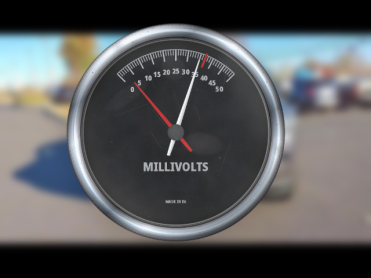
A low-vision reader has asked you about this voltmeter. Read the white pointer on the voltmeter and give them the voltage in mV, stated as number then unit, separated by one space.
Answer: 35 mV
